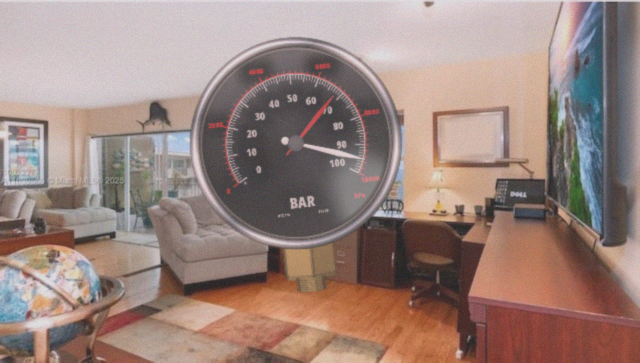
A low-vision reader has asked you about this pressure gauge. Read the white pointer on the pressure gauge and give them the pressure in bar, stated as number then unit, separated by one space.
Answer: 95 bar
